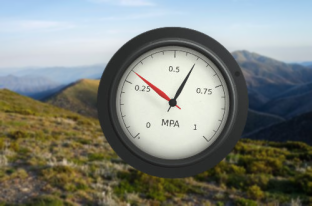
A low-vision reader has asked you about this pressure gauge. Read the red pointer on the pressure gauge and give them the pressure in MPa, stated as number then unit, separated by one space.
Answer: 0.3 MPa
